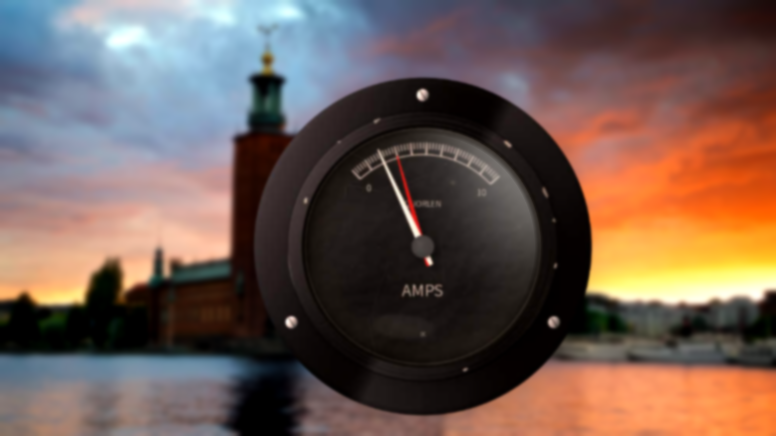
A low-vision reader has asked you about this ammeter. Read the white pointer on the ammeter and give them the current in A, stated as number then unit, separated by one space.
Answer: 2 A
